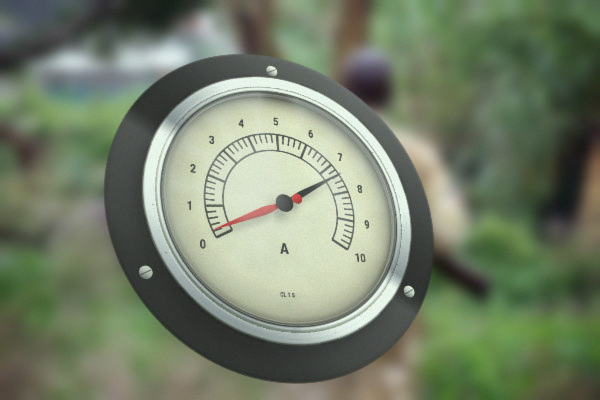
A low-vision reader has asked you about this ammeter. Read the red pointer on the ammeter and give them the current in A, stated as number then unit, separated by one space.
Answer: 0.2 A
